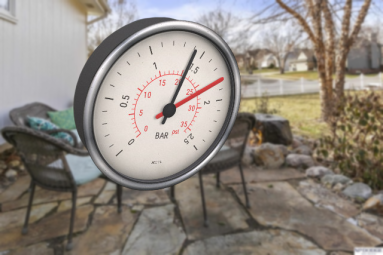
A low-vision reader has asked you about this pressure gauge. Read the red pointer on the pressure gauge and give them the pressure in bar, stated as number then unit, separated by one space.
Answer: 1.8 bar
